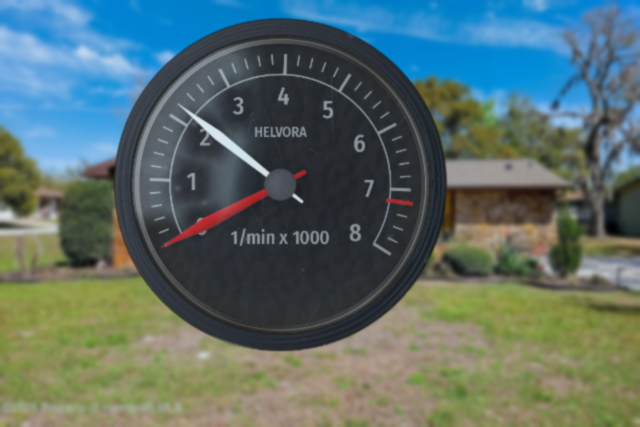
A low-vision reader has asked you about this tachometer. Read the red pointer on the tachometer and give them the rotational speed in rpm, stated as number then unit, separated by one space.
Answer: 0 rpm
